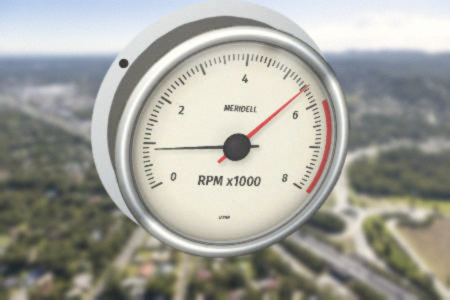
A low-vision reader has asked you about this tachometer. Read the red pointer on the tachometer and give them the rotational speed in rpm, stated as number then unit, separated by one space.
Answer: 5500 rpm
